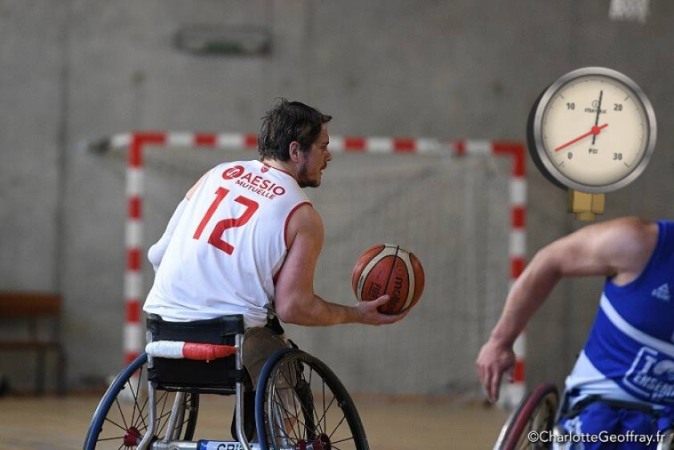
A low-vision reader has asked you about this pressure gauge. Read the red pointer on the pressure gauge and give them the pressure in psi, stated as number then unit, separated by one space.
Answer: 2 psi
